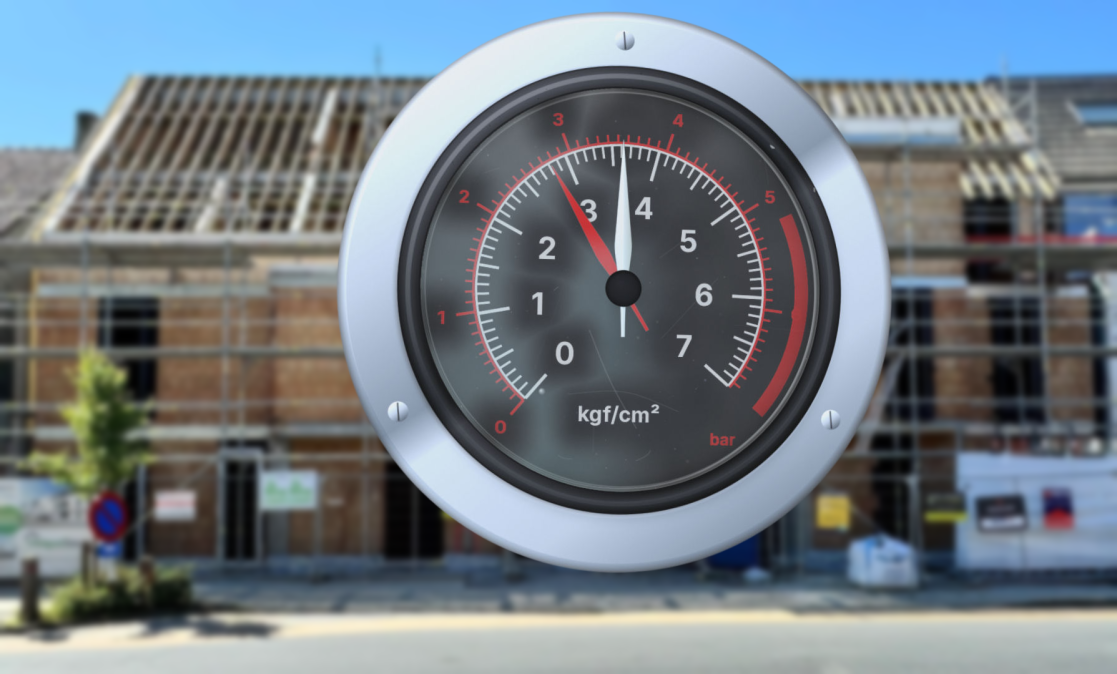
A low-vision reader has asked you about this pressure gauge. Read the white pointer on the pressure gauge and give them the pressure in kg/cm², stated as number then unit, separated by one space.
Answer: 3.6 kg/cm²
